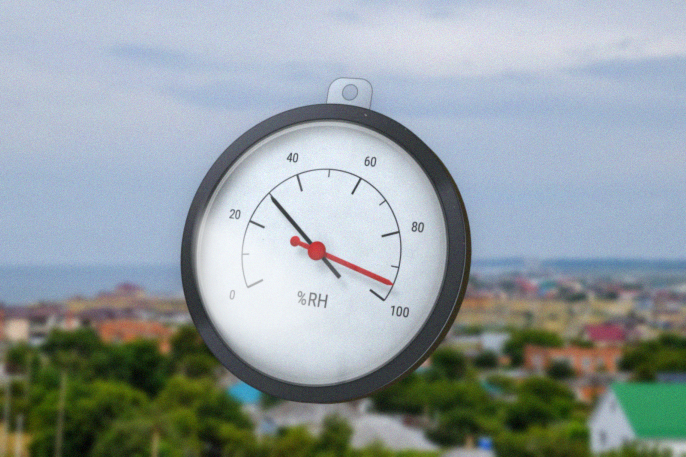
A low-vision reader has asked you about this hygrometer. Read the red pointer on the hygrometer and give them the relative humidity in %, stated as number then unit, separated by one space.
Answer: 95 %
